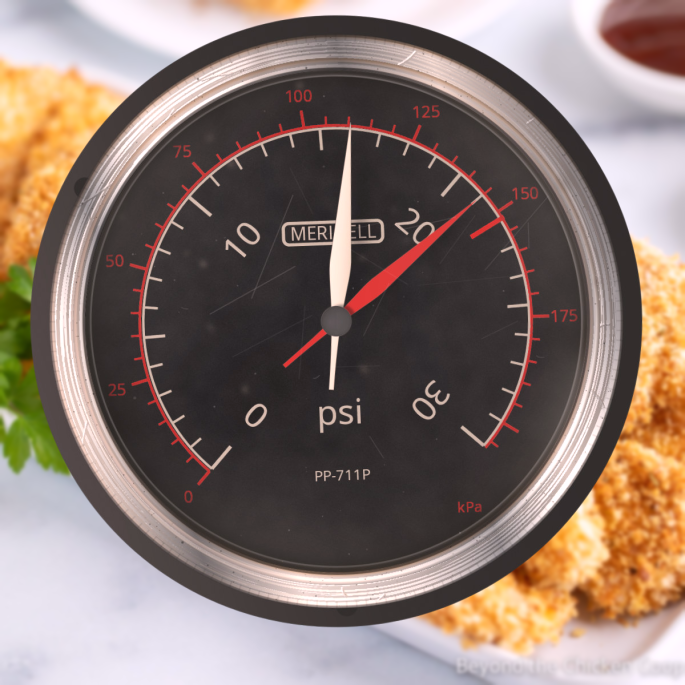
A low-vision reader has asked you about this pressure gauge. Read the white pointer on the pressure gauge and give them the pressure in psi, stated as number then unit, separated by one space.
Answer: 16 psi
